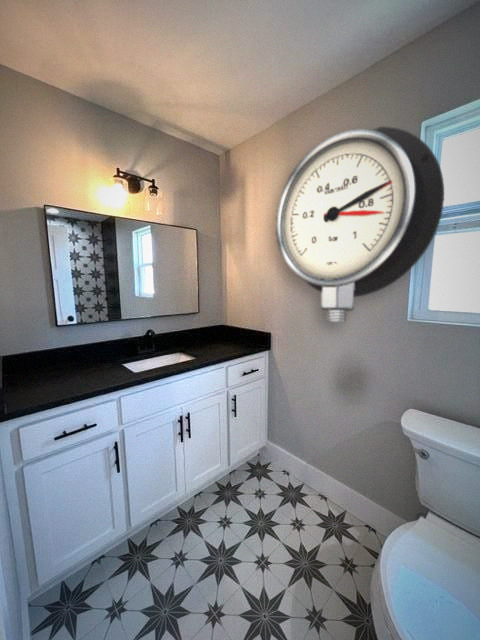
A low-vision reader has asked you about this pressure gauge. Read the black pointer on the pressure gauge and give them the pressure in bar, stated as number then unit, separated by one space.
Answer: 0.76 bar
